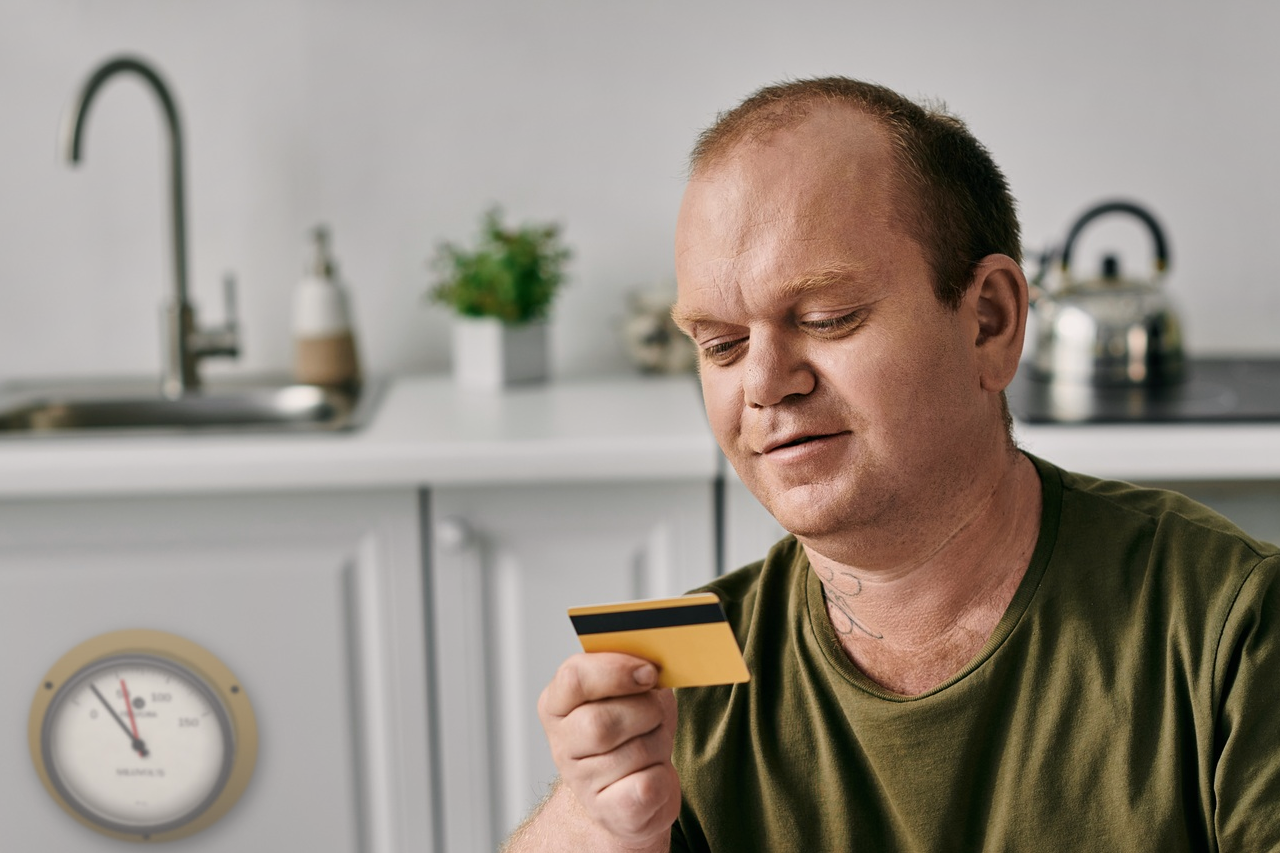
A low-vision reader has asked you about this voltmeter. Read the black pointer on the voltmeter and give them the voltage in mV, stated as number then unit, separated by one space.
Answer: 25 mV
